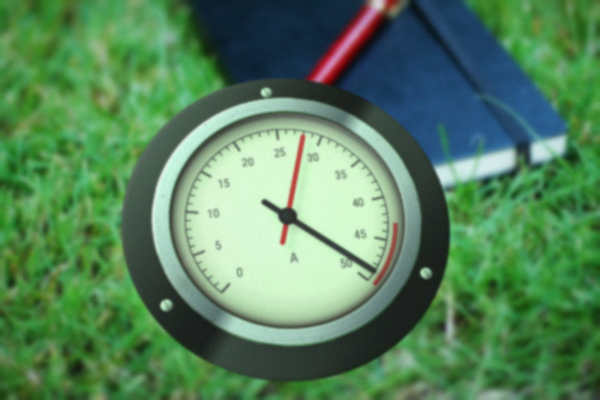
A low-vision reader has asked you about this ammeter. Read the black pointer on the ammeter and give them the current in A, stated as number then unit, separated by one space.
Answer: 49 A
